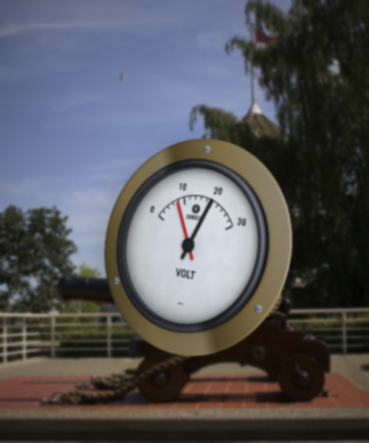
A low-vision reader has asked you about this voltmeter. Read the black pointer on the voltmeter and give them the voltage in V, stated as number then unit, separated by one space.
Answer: 20 V
